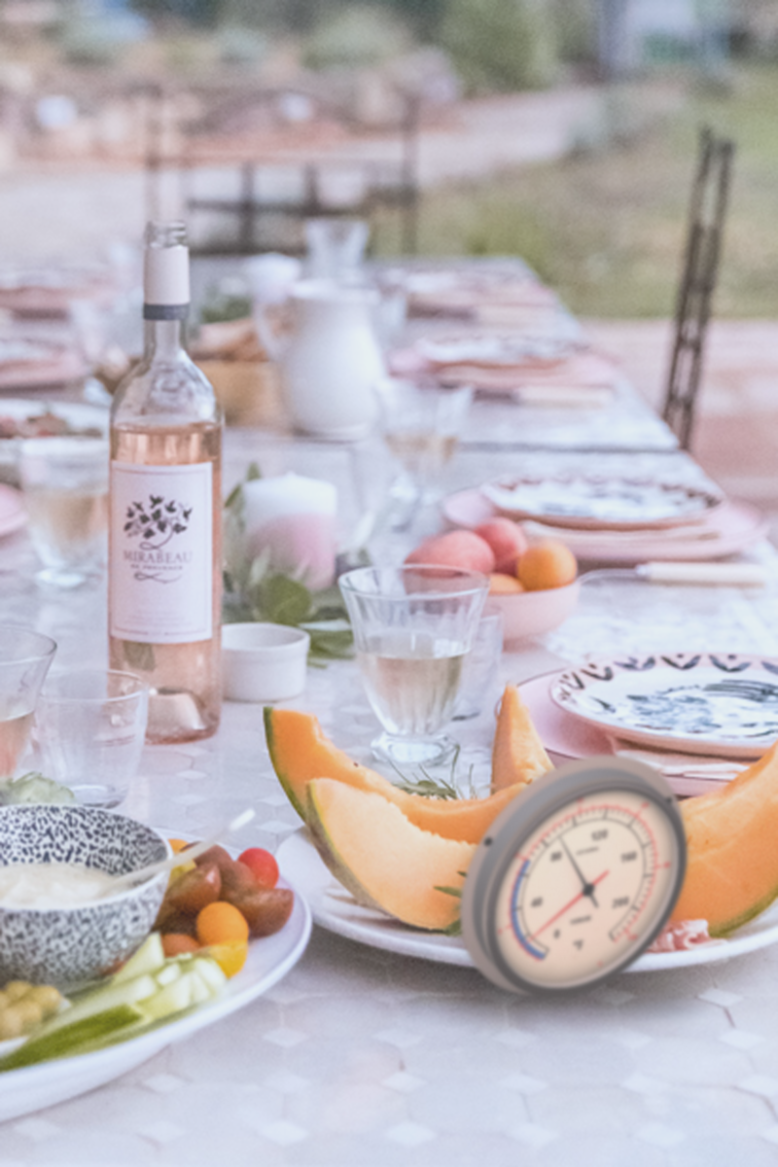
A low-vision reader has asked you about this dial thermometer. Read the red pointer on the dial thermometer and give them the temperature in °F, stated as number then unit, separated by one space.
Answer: 20 °F
